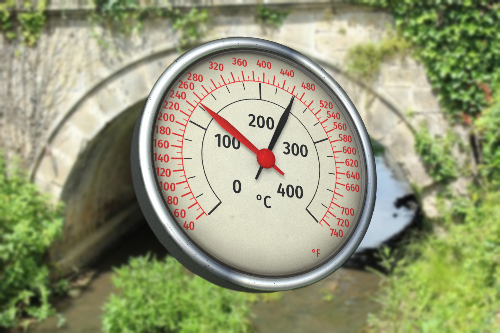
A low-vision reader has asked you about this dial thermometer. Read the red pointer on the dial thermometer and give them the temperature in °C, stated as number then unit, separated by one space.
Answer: 120 °C
